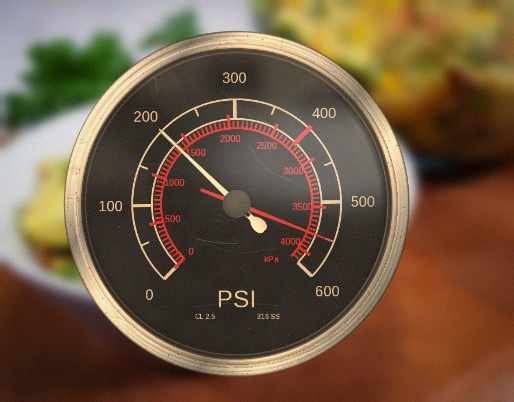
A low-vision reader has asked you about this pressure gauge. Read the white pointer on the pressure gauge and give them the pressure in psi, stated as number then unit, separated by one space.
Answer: 200 psi
